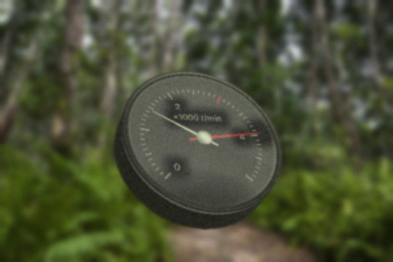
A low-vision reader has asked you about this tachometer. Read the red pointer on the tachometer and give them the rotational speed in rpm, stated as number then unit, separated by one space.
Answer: 4000 rpm
